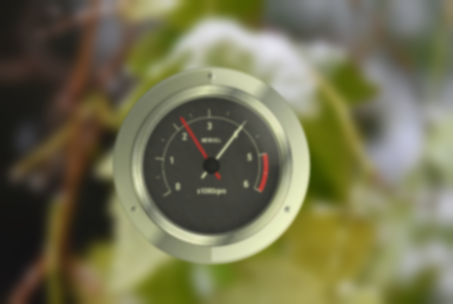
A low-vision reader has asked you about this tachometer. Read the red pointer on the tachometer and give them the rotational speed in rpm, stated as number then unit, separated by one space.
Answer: 2250 rpm
